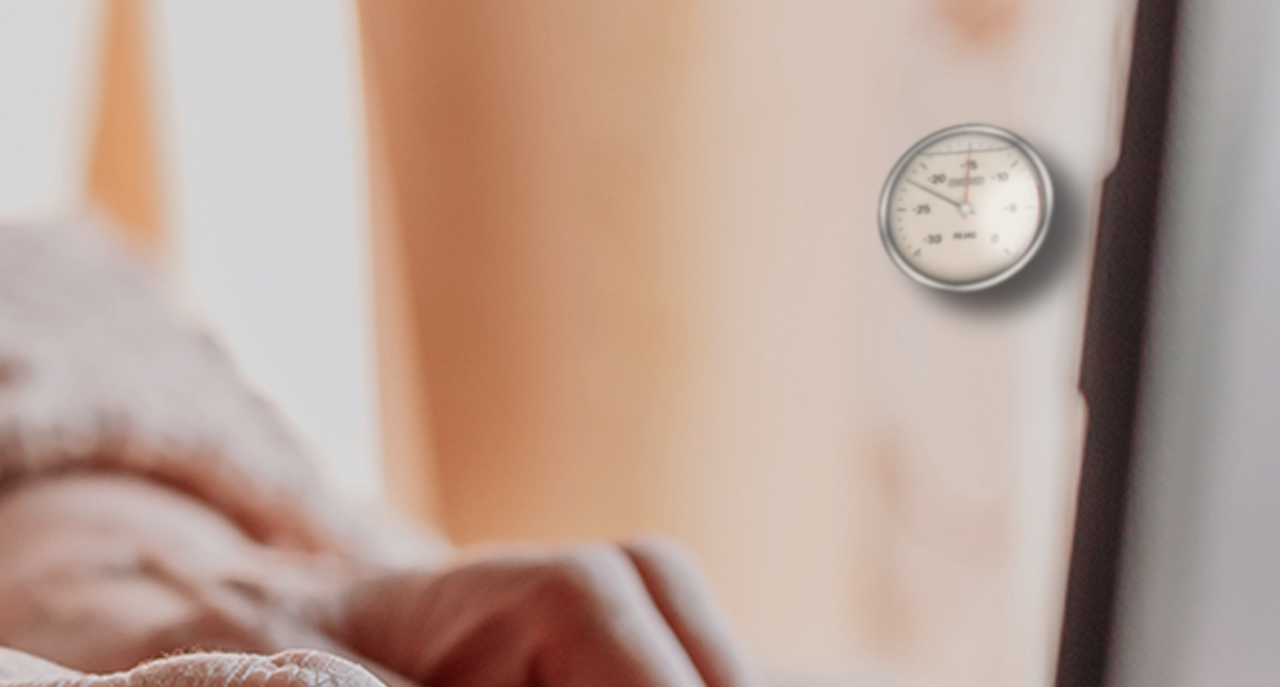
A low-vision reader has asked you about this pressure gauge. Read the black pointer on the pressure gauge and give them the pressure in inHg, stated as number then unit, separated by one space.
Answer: -22 inHg
